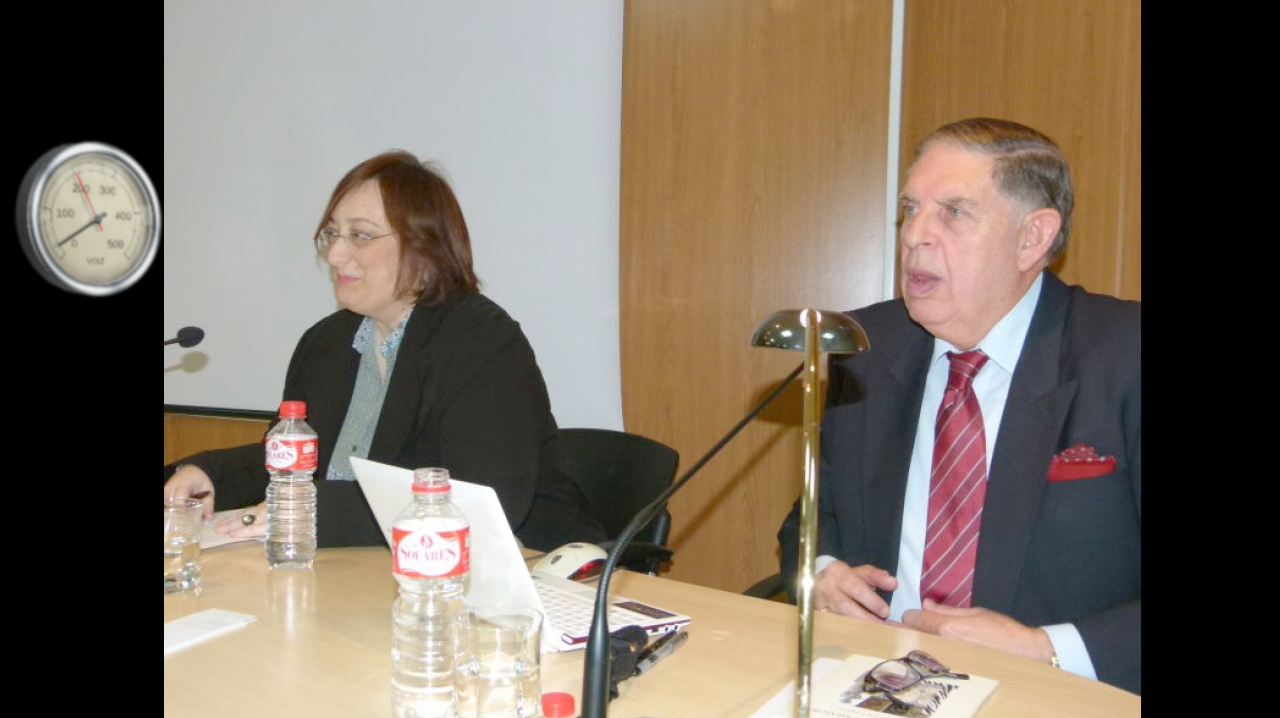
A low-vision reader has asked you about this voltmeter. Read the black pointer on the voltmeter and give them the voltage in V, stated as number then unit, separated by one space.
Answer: 25 V
